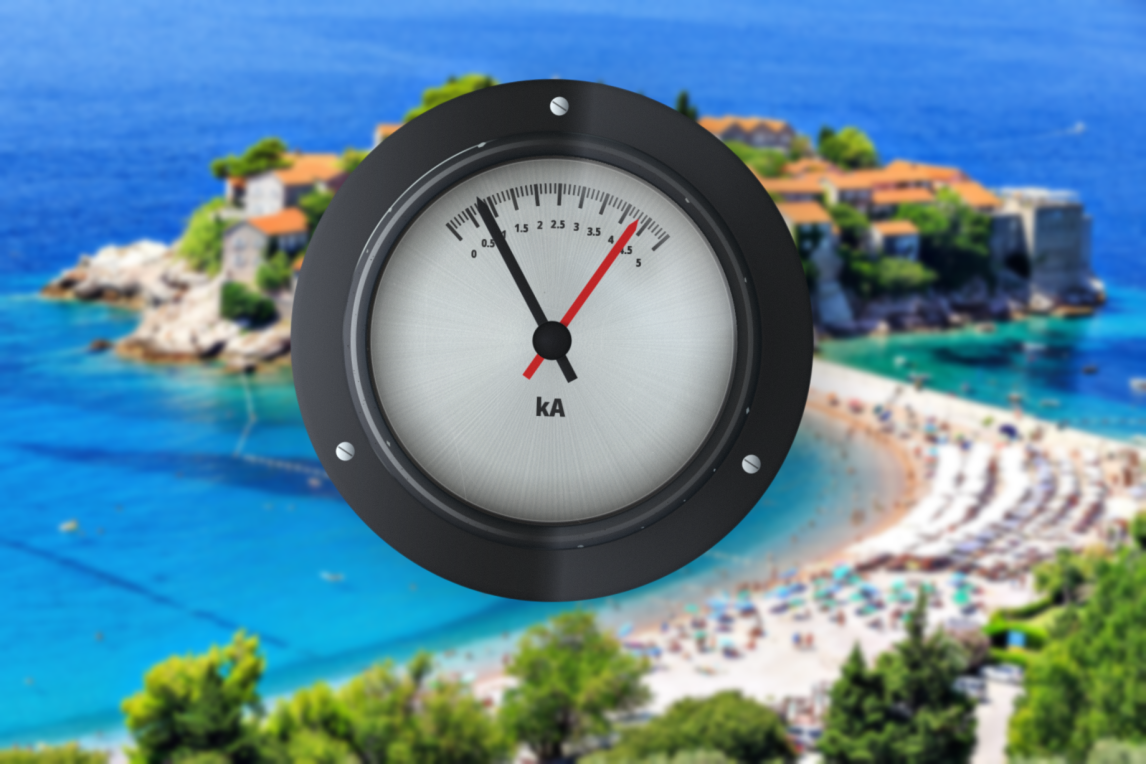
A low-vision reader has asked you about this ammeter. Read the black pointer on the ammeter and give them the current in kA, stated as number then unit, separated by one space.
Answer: 0.8 kA
